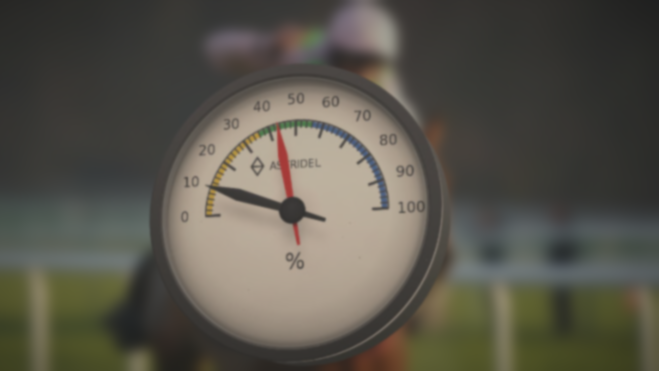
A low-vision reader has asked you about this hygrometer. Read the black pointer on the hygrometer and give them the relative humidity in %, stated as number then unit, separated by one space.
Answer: 10 %
